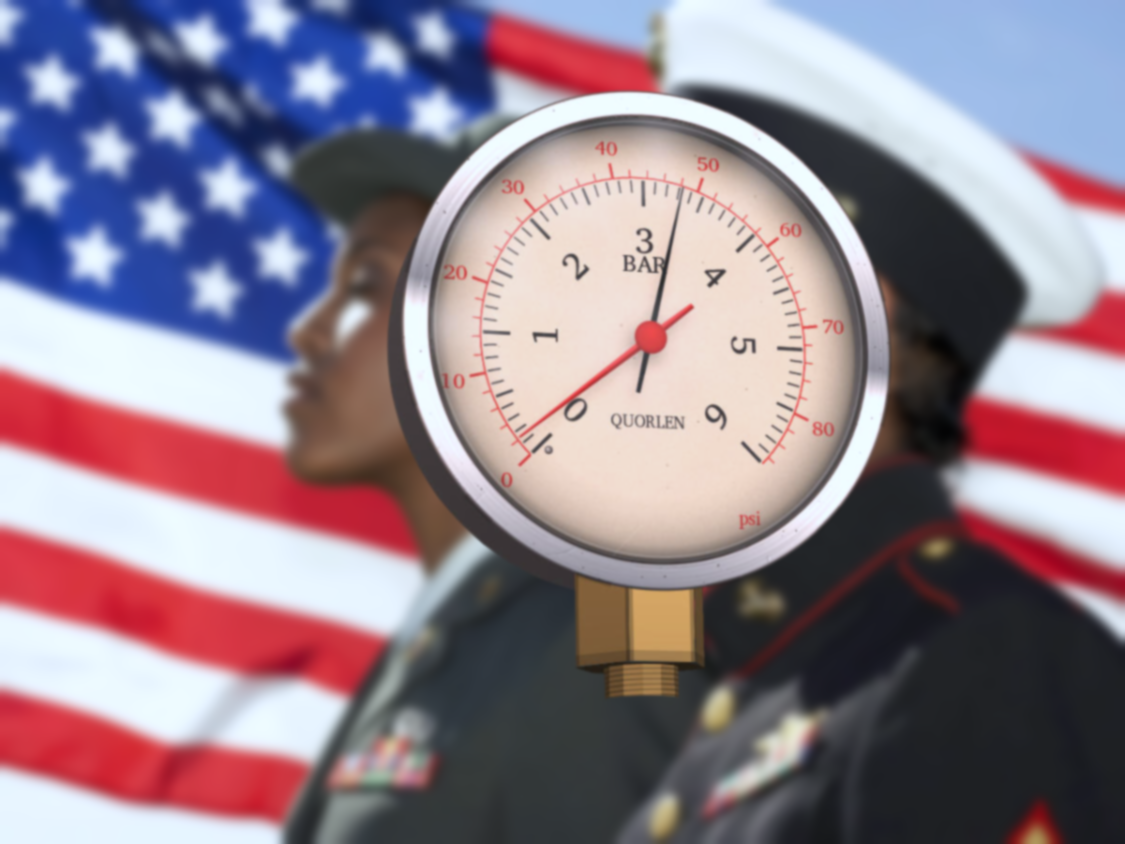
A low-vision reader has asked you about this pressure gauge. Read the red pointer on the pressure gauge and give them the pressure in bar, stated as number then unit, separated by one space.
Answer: 0.15 bar
